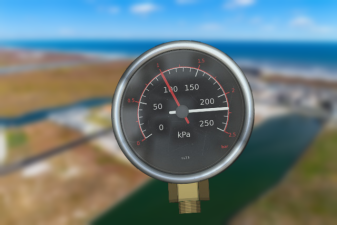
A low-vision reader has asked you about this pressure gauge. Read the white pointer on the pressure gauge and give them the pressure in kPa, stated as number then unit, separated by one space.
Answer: 220 kPa
